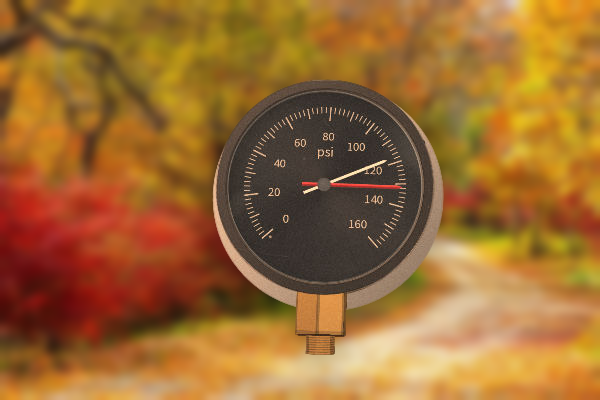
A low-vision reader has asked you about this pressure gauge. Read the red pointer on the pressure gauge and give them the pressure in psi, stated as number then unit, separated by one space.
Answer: 132 psi
